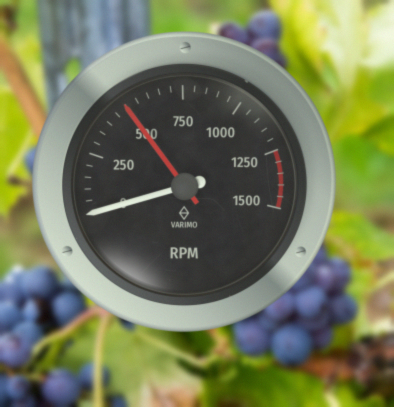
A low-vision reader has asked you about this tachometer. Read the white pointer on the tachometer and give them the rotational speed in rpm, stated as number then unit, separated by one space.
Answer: 0 rpm
